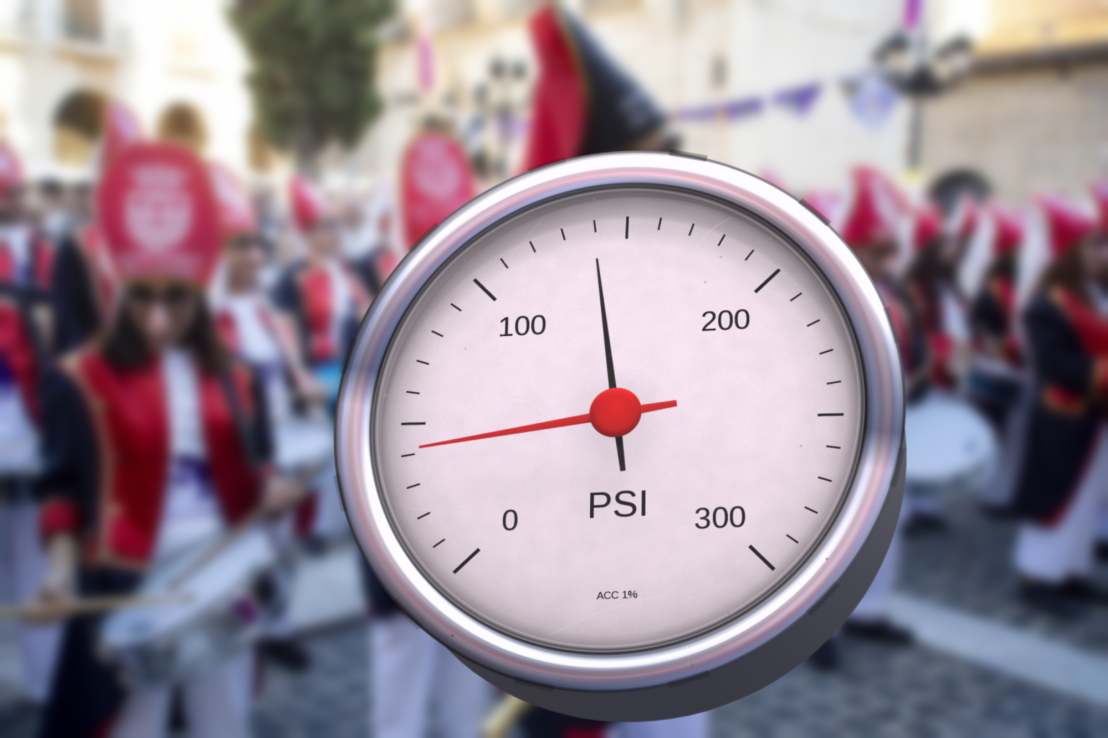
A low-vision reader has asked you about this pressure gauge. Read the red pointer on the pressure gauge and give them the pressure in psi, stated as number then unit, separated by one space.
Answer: 40 psi
